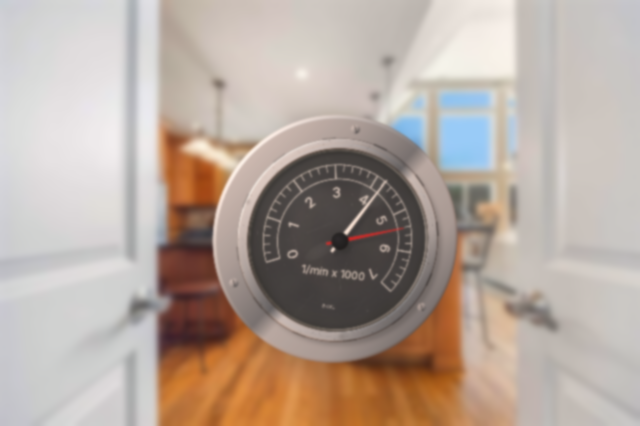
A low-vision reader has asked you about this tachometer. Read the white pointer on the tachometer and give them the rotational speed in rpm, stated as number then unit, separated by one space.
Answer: 4200 rpm
